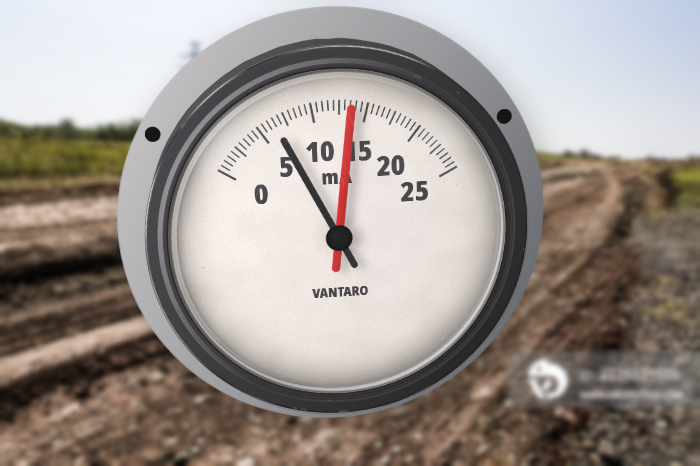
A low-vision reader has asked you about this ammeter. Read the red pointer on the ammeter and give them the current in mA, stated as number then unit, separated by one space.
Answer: 13.5 mA
